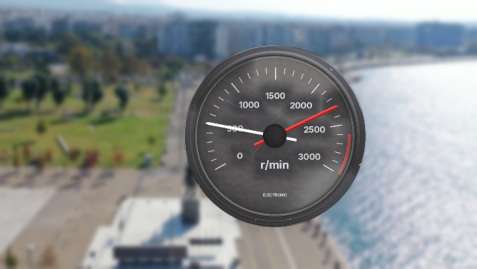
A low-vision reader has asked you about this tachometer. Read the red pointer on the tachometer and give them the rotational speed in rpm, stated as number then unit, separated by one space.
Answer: 2300 rpm
